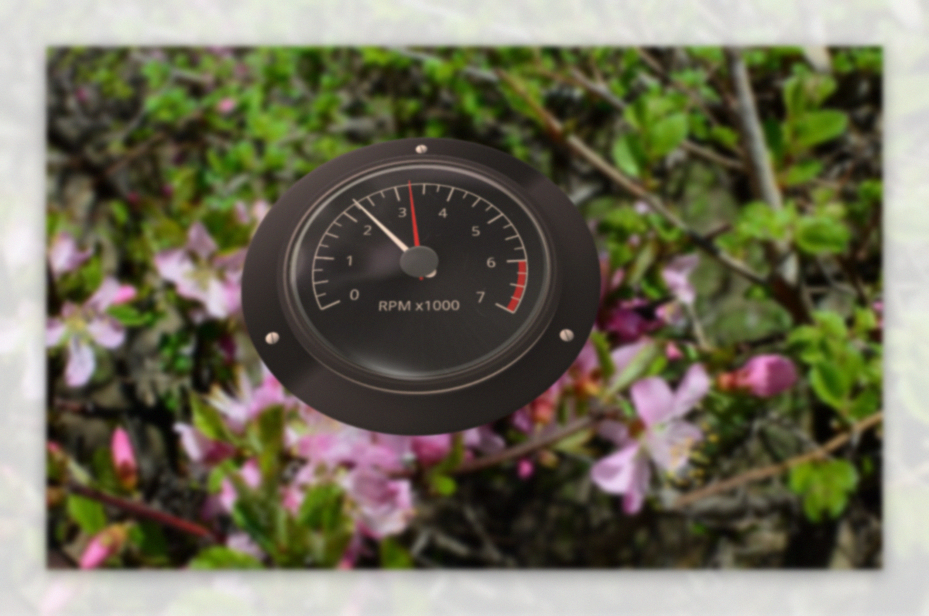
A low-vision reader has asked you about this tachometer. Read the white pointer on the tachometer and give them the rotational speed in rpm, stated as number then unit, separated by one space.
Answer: 2250 rpm
